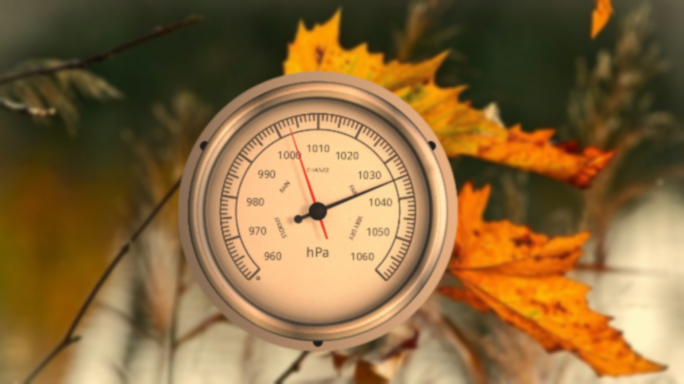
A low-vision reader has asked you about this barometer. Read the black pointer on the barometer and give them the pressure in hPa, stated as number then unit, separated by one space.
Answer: 1035 hPa
